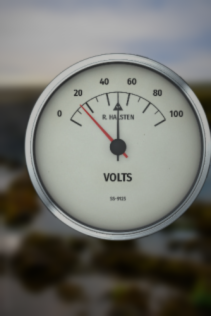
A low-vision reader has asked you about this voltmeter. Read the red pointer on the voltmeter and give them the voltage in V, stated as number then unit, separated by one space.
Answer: 15 V
